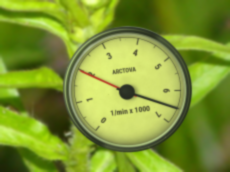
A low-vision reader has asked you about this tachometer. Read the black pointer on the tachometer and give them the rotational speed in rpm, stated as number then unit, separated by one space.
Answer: 6500 rpm
